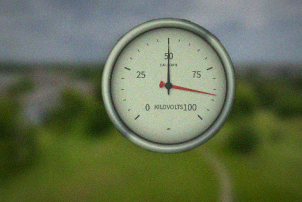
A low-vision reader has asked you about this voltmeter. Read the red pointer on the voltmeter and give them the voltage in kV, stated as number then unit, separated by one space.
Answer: 87.5 kV
